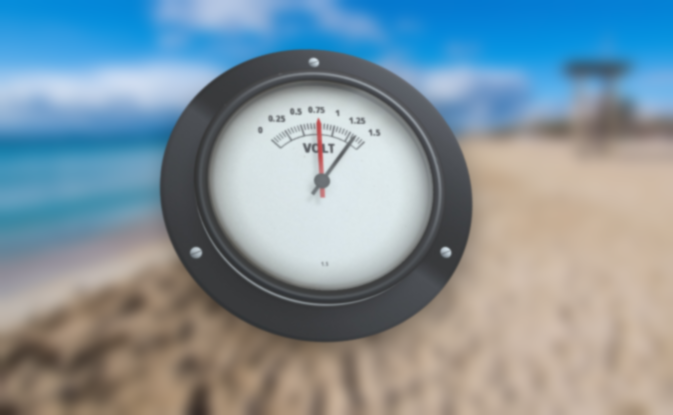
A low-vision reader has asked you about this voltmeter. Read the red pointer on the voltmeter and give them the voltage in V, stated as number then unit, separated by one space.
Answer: 0.75 V
